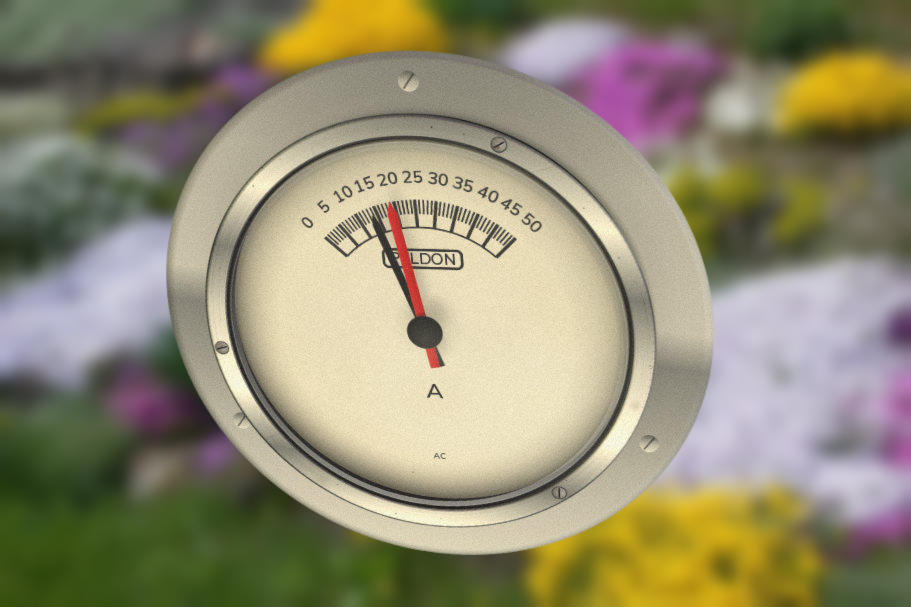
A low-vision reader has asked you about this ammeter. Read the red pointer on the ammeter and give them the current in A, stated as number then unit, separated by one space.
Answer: 20 A
